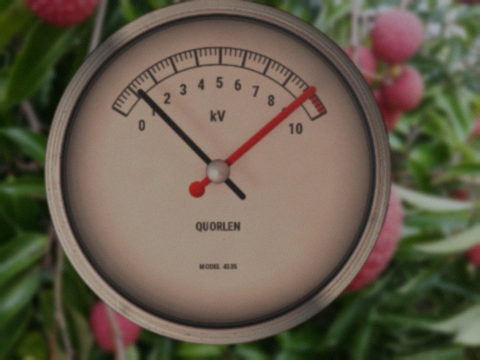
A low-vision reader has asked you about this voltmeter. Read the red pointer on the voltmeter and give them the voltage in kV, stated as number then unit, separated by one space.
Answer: 9 kV
